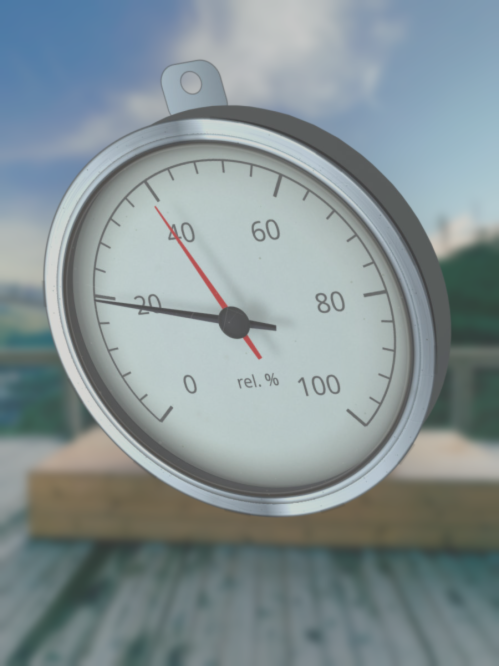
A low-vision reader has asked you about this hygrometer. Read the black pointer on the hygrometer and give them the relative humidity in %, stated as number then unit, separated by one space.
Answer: 20 %
